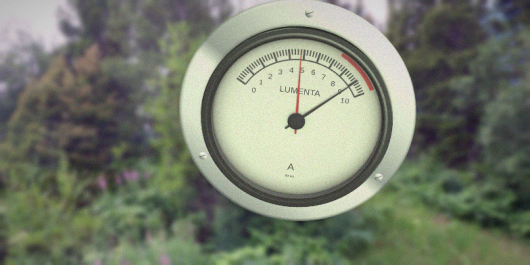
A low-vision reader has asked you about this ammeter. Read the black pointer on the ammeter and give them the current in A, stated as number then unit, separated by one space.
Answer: 9 A
